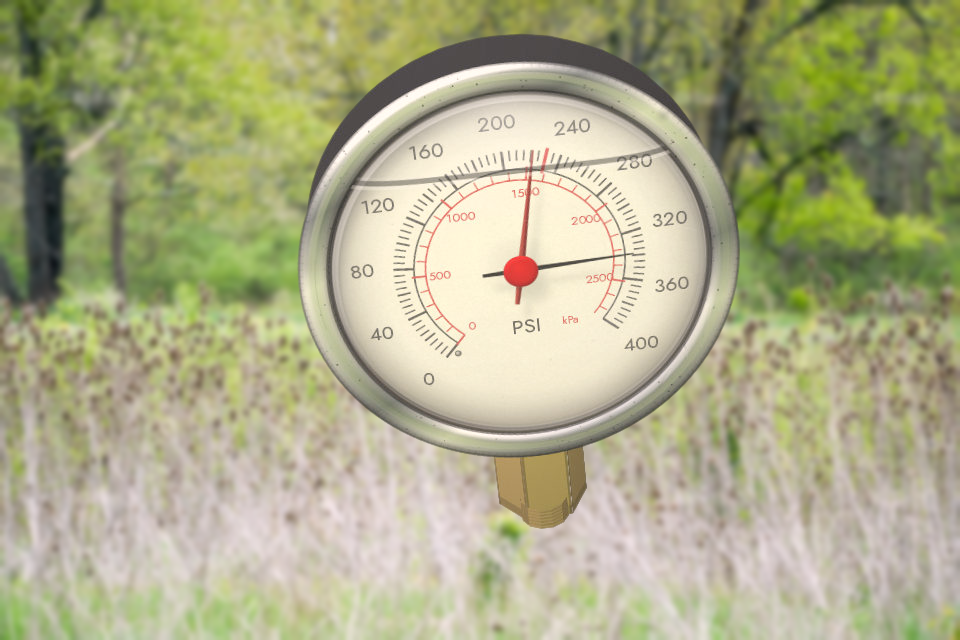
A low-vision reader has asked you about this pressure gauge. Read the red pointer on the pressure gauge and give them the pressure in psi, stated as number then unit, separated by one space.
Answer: 220 psi
